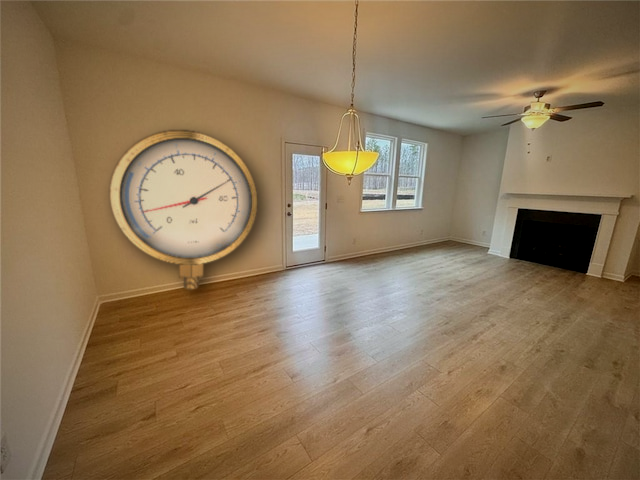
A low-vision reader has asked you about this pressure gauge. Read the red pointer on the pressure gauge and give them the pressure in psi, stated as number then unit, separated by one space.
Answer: 10 psi
